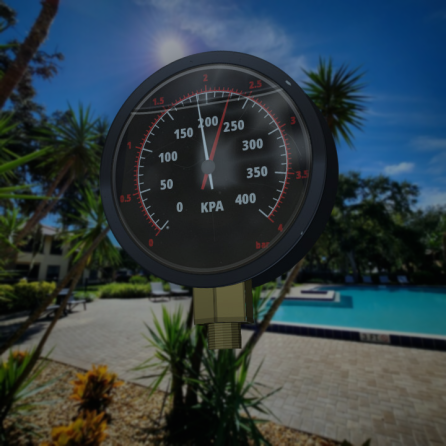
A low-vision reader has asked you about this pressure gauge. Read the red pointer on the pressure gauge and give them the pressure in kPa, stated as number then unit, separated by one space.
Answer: 230 kPa
